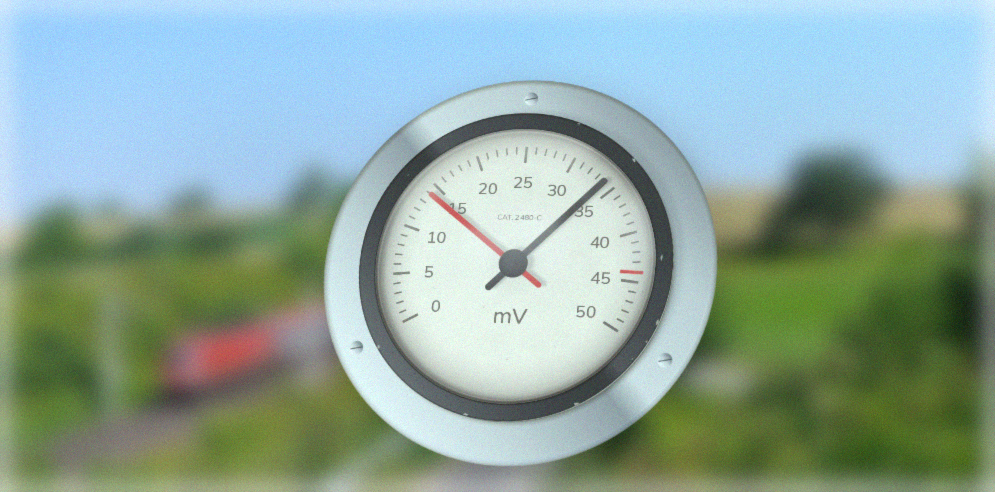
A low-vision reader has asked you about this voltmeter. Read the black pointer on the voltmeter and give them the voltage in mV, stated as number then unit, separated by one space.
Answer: 34 mV
